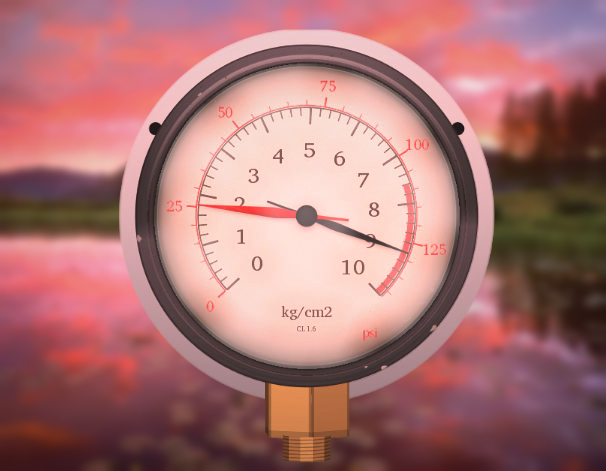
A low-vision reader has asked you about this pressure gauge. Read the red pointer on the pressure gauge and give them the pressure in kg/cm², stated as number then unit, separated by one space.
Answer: 1.8 kg/cm²
